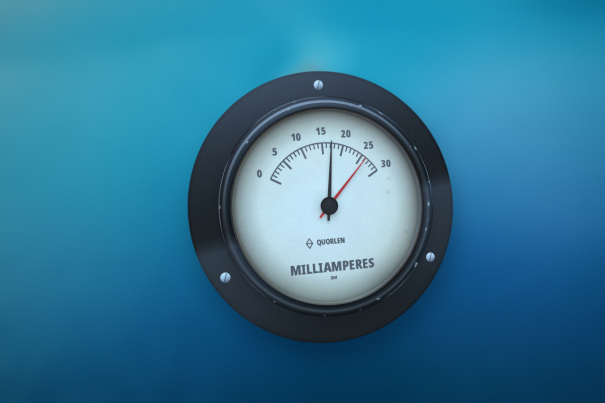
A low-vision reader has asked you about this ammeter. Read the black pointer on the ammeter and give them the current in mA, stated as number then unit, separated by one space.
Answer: 17 mA
